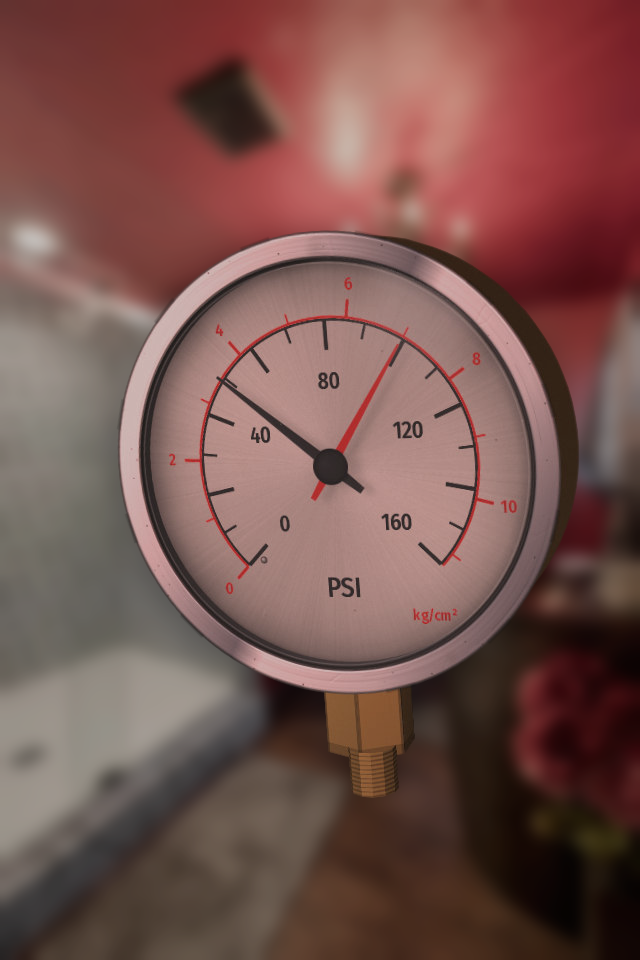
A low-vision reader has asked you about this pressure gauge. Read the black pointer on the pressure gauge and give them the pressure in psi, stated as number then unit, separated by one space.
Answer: 50 psi
